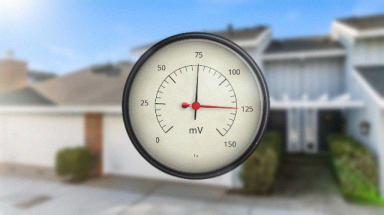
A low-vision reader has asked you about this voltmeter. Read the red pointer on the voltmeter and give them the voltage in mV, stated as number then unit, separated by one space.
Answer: 125 mV
